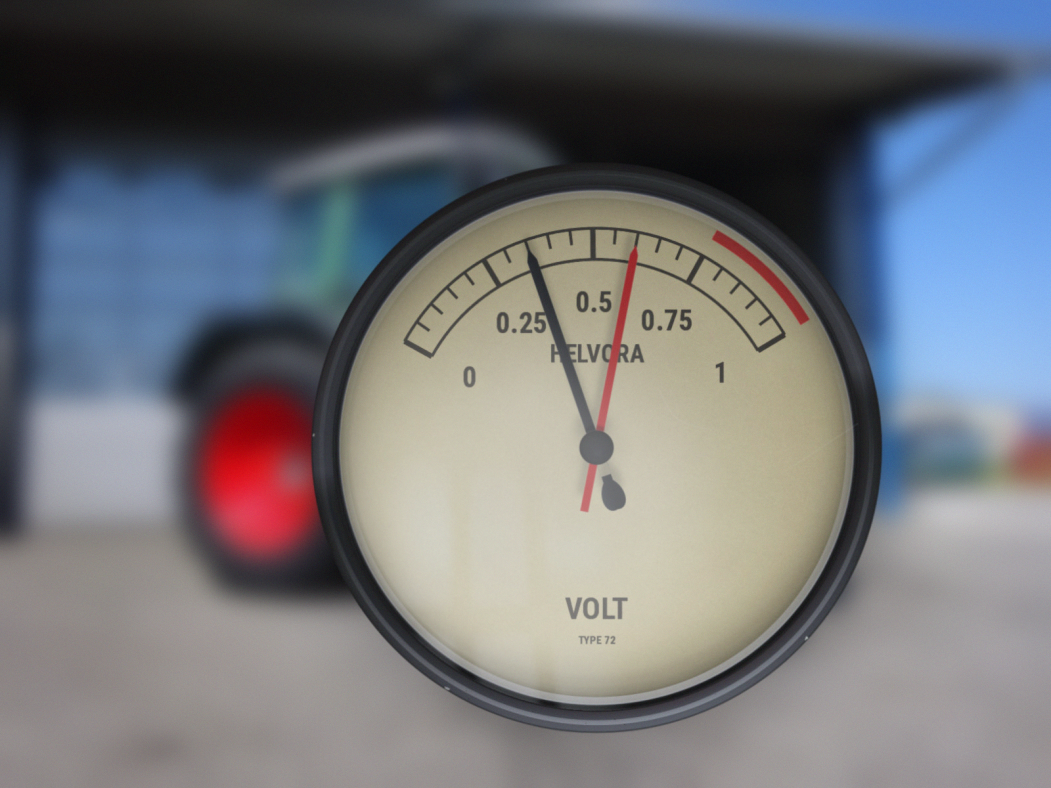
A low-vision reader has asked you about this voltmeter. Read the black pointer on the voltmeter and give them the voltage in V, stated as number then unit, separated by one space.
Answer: 0.35 V
